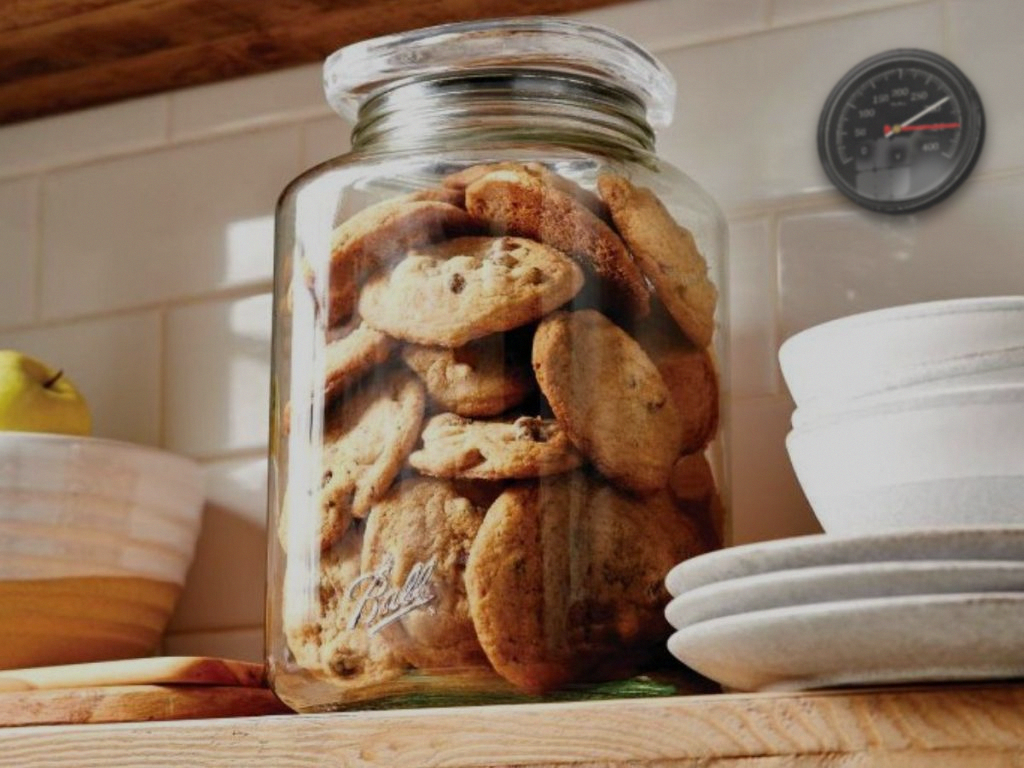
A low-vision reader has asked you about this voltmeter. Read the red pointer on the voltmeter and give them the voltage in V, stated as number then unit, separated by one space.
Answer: 350 V
